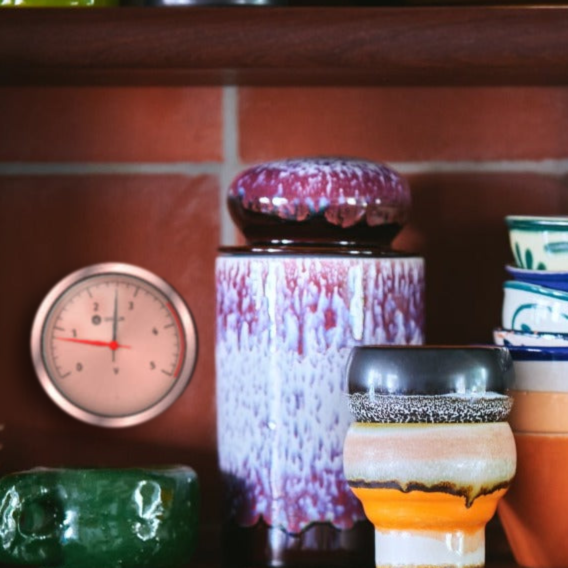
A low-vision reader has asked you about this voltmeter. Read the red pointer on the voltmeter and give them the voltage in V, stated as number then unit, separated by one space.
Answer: 0.8 V
